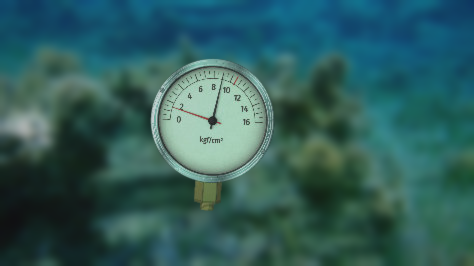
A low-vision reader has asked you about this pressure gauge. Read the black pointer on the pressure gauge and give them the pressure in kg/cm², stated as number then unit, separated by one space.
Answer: 9 kg/cm²
